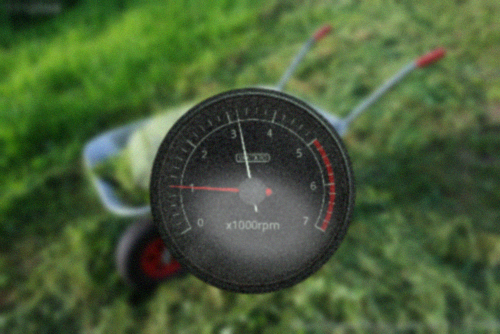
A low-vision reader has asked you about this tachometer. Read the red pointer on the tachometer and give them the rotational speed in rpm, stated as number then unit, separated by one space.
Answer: 1000 rpm
